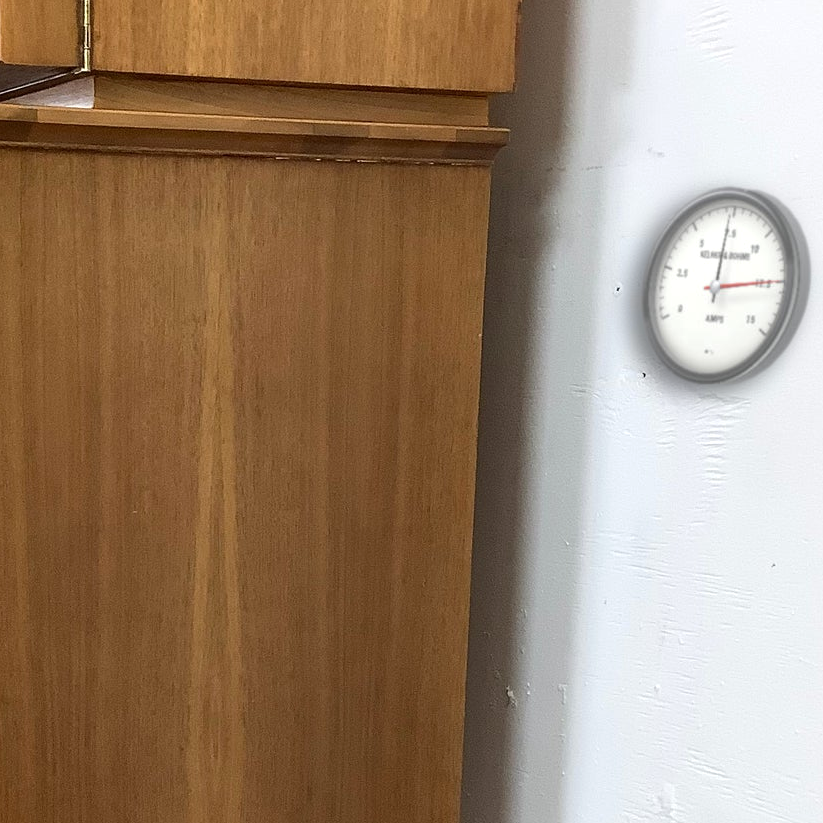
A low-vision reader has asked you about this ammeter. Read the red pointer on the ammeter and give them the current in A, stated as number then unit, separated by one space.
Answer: 12.5 A
